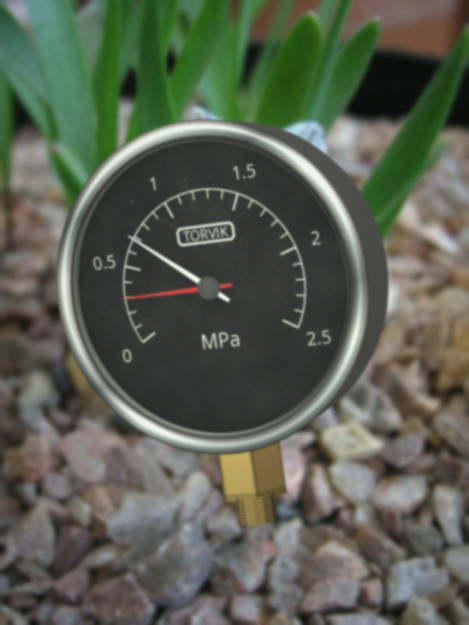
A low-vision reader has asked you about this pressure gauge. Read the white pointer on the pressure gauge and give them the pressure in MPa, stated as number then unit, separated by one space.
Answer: 0.7 MPa
